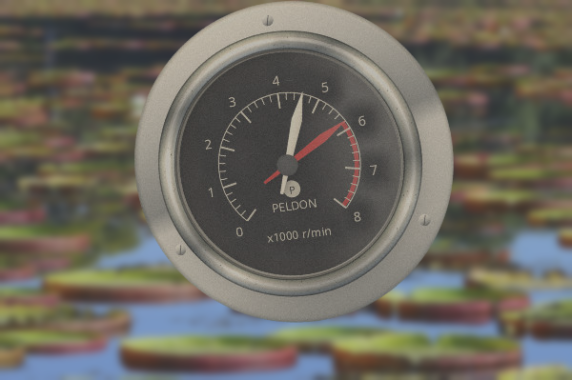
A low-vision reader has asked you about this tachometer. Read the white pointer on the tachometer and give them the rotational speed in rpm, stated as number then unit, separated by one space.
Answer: 4600 rpm
